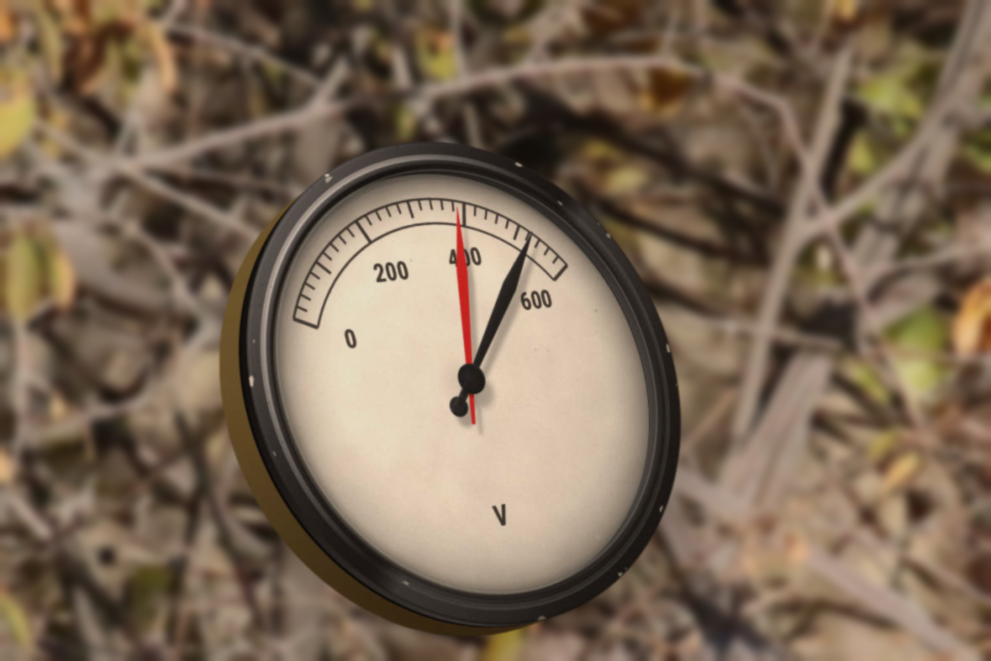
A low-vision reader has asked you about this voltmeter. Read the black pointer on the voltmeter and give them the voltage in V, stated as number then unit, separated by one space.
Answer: 520 V
